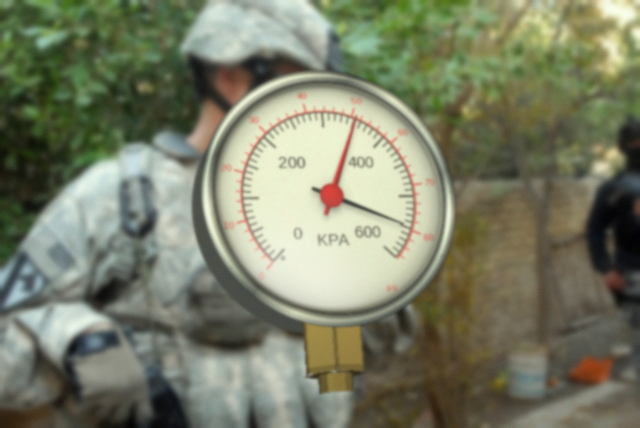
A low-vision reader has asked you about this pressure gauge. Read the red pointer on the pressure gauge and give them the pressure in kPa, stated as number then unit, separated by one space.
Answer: 350 kPa
